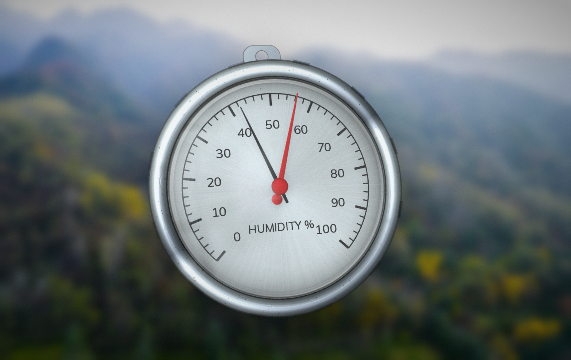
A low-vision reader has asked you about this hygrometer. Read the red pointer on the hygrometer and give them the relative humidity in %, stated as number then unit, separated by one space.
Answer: 56 %
